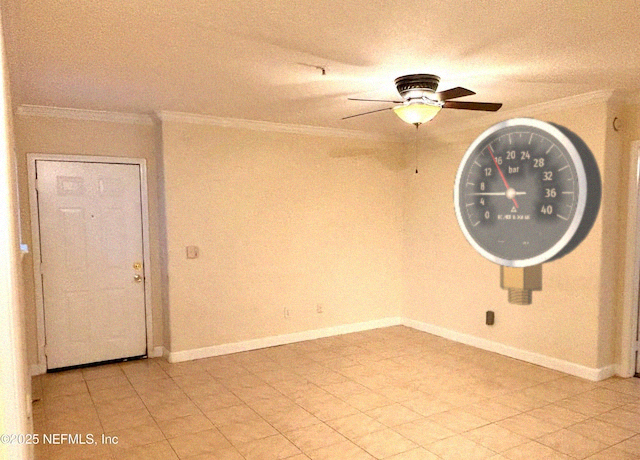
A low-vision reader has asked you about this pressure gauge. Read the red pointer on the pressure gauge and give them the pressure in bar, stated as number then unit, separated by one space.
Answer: 16 bar
